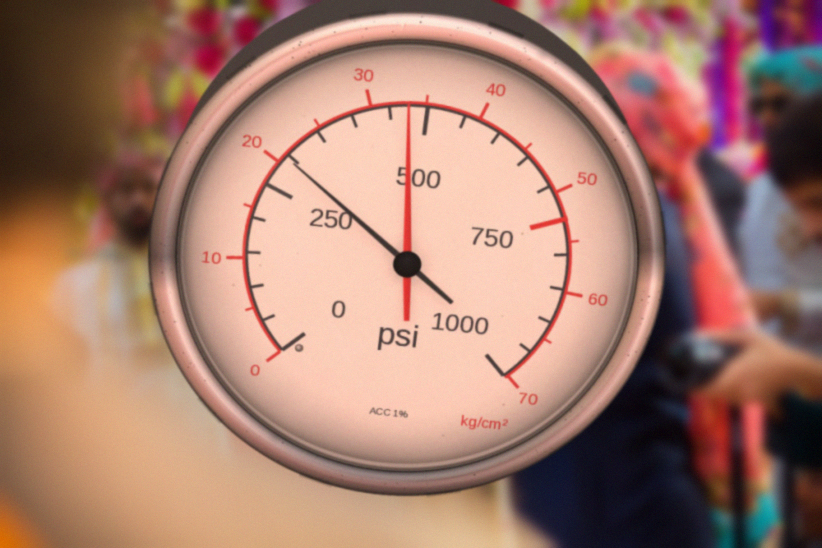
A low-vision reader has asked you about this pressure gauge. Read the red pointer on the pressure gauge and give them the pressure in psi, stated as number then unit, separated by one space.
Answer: 475 psi
